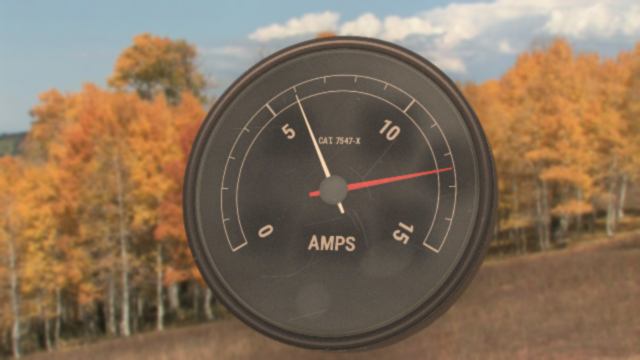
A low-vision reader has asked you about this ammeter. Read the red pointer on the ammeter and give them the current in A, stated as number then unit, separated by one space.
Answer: 12.5 A
